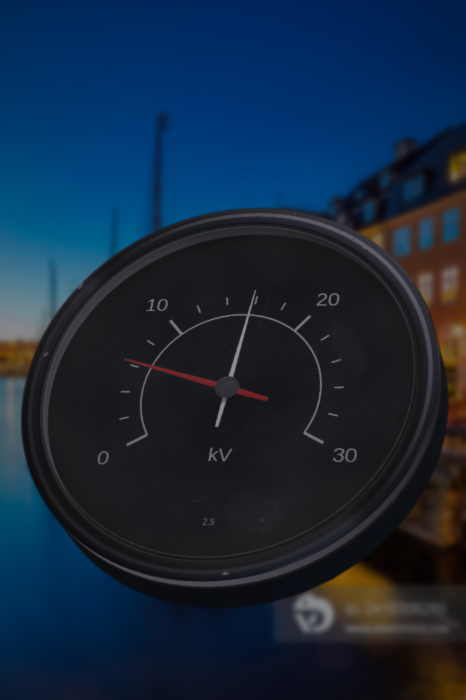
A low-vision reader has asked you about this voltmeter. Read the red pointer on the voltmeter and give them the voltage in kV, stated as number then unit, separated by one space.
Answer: 6 kV
